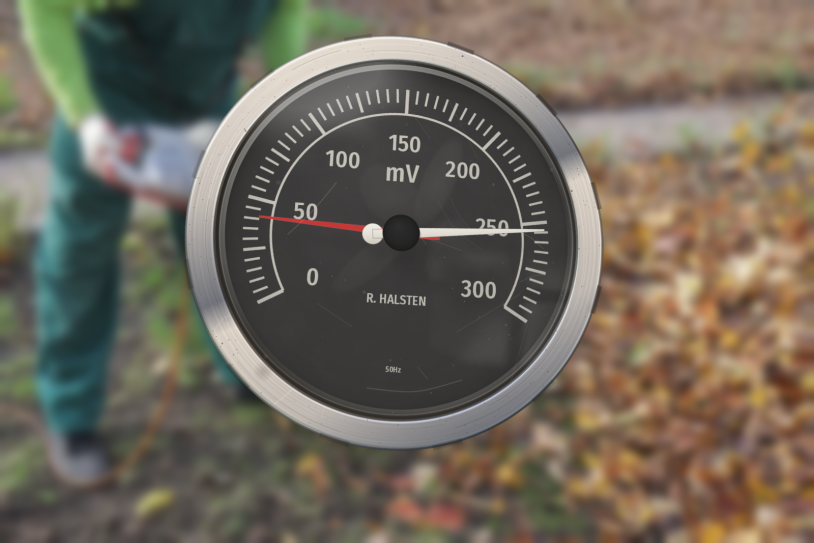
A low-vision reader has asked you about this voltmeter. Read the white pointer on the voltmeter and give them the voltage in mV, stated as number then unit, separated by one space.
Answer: 255 mV
